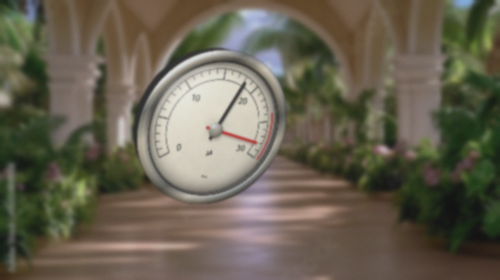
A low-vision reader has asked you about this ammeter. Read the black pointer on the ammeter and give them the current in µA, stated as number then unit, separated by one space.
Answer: 18 µA
